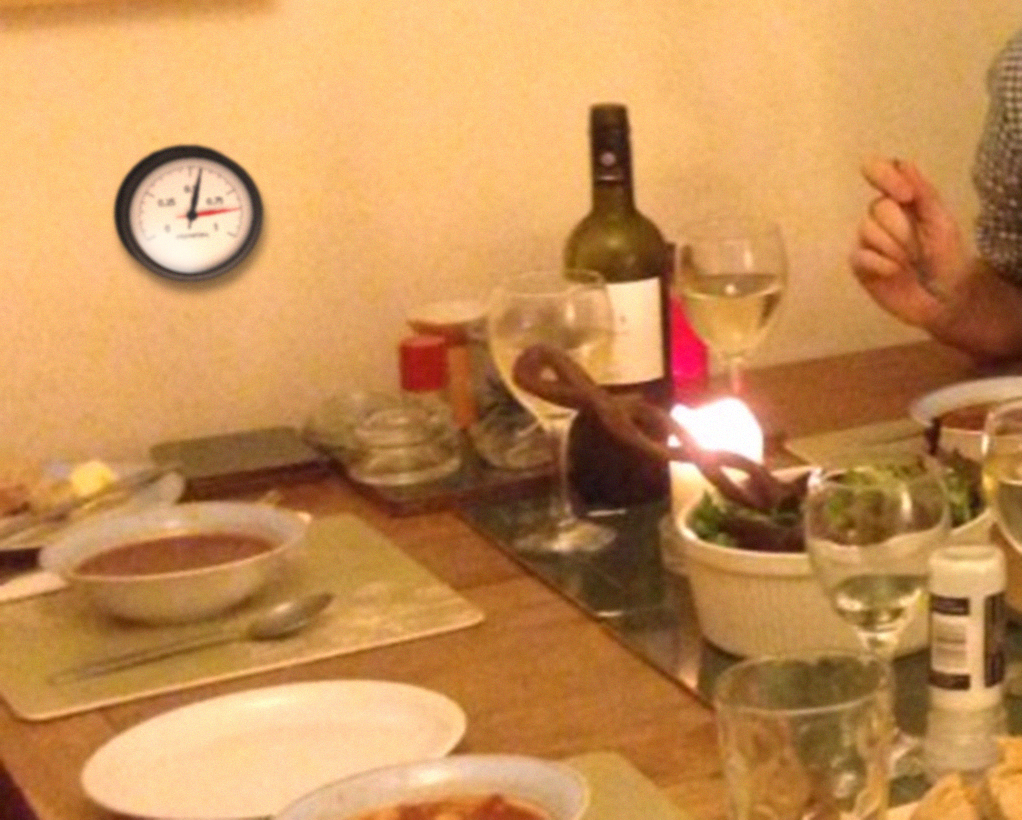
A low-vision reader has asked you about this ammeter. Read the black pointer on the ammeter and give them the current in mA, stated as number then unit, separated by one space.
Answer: 0.55 mA
